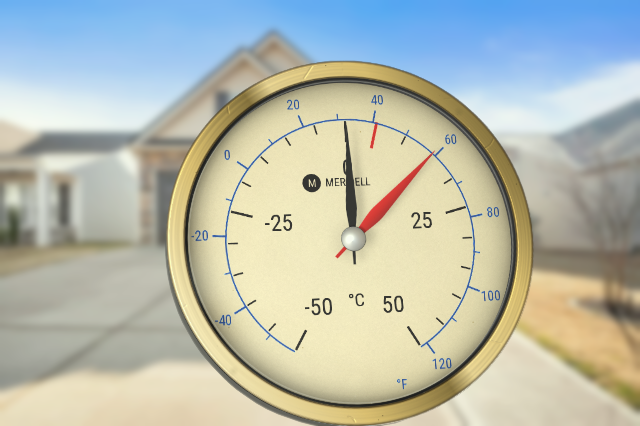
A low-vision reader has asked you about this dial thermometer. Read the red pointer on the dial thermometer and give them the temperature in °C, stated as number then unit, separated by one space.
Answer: 15 °C
